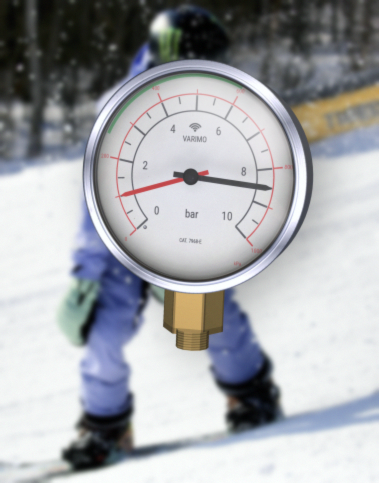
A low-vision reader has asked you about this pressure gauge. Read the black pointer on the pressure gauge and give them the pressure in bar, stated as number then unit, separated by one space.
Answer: 8.5 bar
